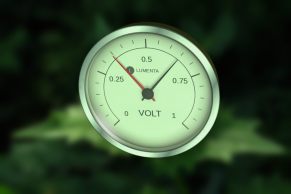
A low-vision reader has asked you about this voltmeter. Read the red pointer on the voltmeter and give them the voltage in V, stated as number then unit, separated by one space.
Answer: 0.35 V
